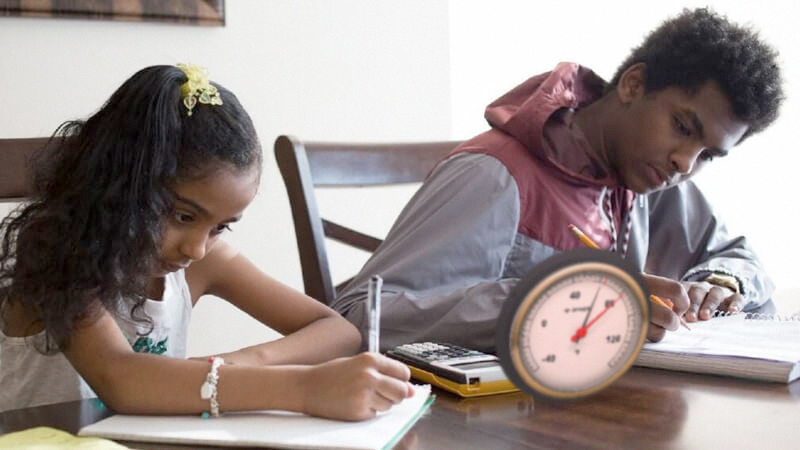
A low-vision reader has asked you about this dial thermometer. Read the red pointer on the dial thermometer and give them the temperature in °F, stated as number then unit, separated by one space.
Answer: 80 °F
